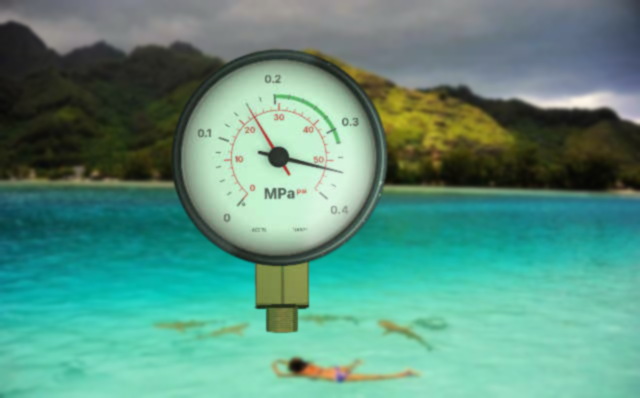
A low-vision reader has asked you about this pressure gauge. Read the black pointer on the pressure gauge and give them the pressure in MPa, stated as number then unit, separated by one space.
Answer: 0.36 MPa
